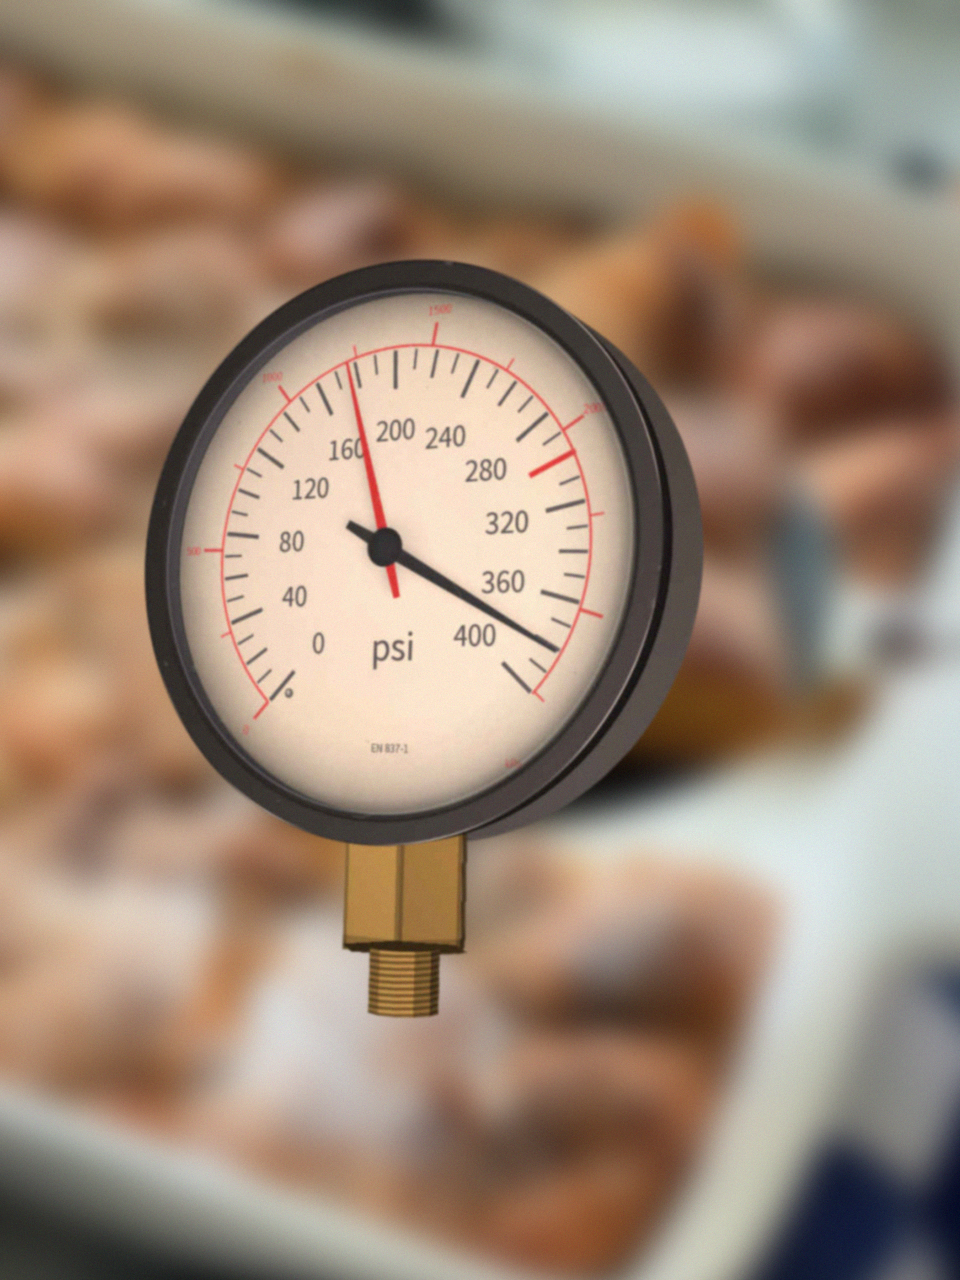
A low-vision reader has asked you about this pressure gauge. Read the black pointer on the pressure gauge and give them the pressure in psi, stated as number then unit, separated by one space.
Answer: 380 psi
